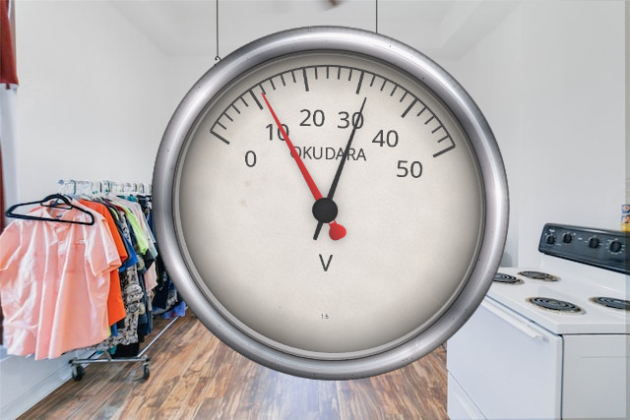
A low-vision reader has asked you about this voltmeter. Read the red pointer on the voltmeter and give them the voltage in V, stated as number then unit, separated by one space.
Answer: 12 V
